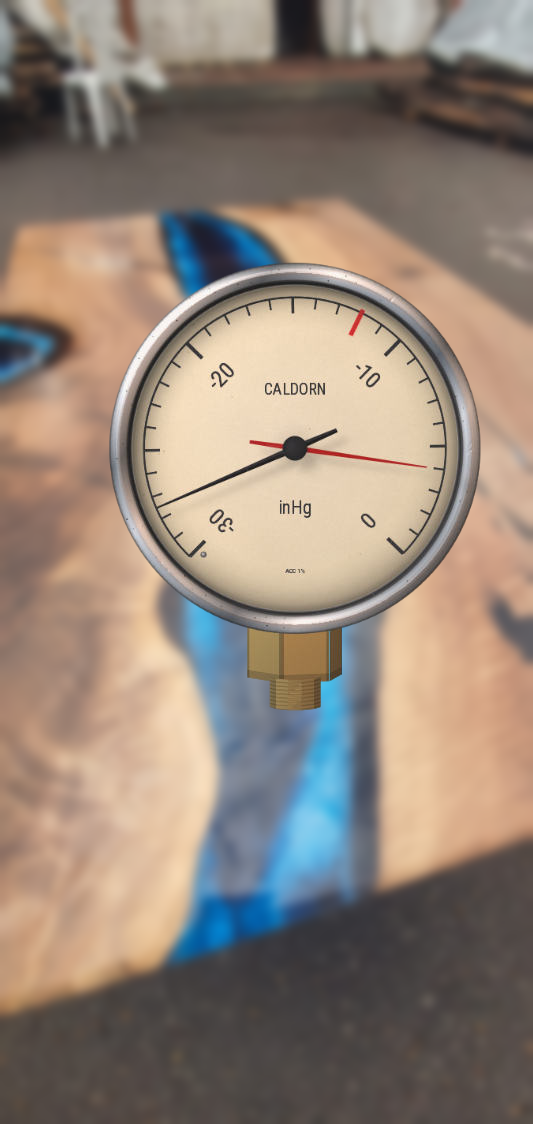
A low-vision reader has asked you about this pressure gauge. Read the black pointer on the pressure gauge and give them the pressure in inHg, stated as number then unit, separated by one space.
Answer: -27.5 inHg
